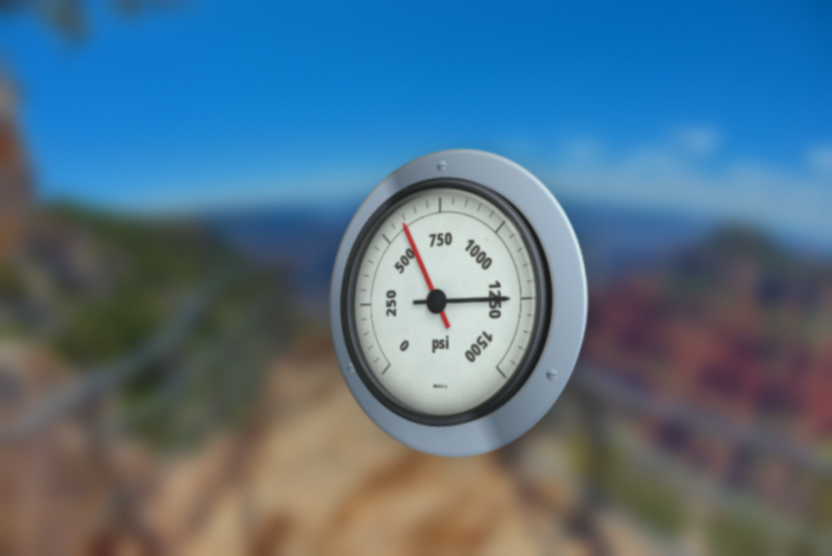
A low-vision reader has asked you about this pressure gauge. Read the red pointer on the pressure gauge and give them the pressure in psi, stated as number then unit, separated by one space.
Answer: 600 psi
